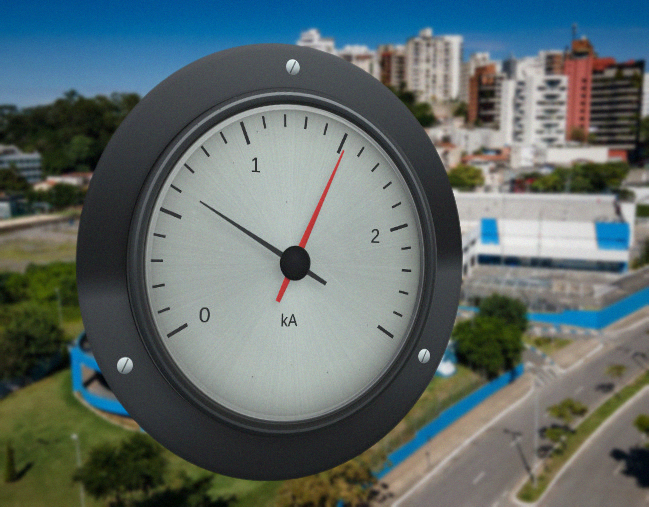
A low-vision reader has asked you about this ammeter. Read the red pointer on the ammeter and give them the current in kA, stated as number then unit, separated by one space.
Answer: 1.5 kA
